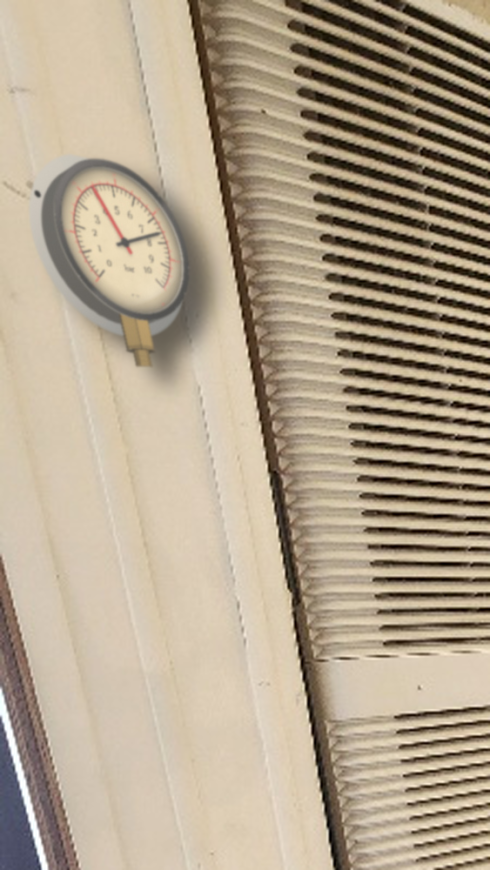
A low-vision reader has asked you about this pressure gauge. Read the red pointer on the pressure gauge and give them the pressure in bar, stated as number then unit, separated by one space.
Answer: 4 bar
